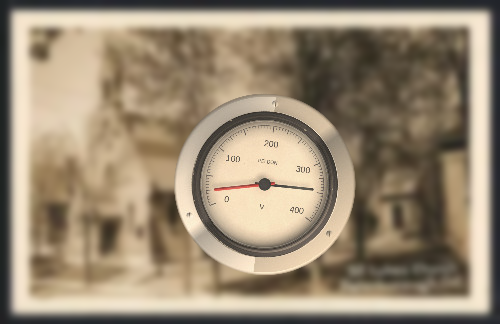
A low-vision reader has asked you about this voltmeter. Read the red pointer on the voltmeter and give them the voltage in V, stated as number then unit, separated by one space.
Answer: 25 V
